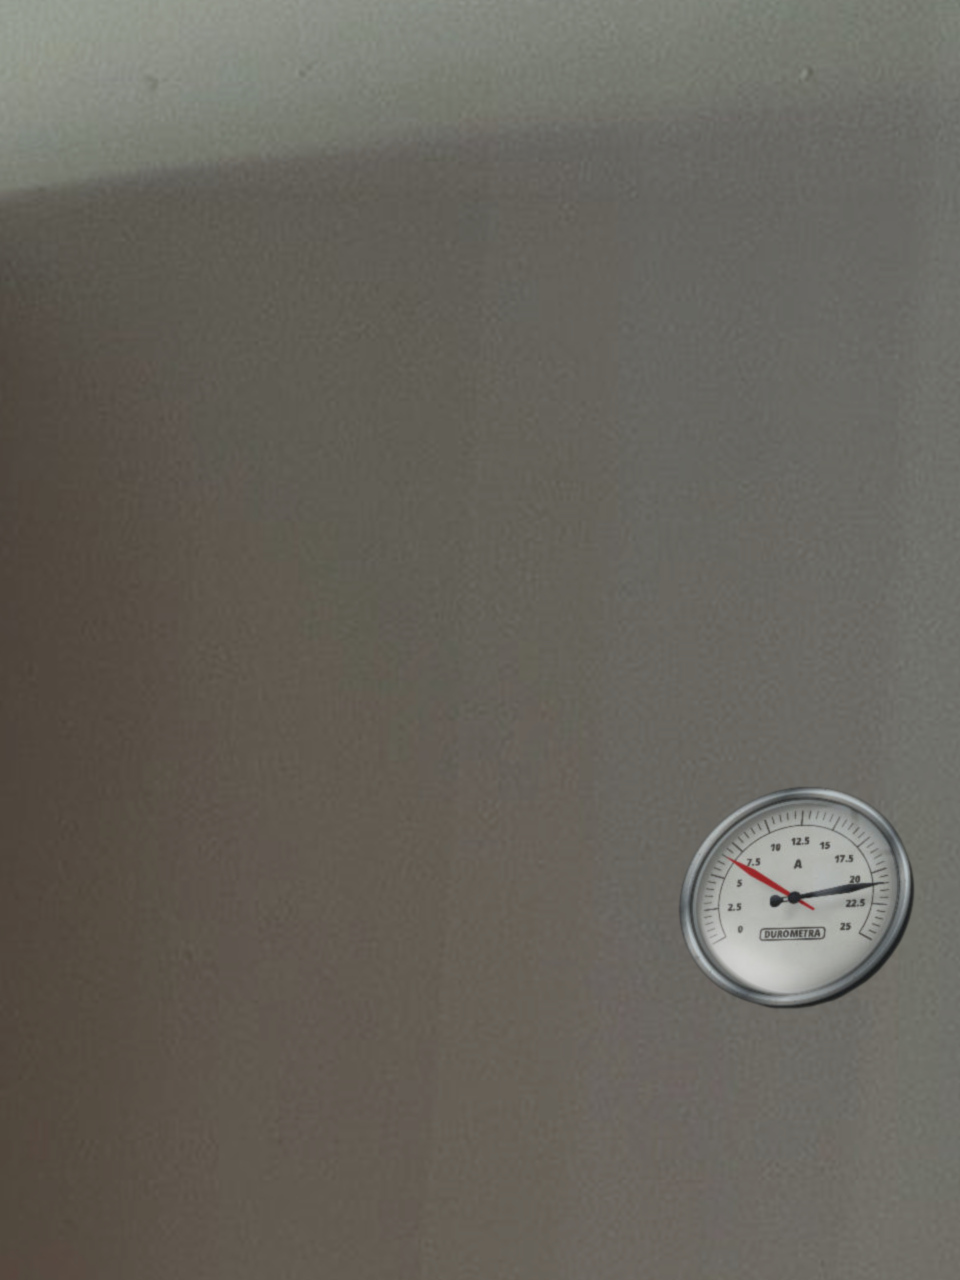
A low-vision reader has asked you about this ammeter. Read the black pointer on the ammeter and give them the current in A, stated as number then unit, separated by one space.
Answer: 21 A
